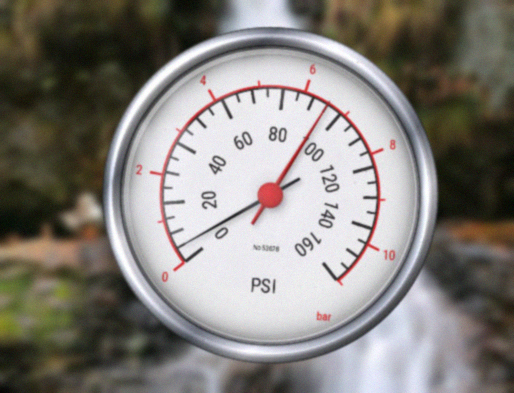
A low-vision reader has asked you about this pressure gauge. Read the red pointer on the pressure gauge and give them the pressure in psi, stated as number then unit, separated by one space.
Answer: 95 psi
